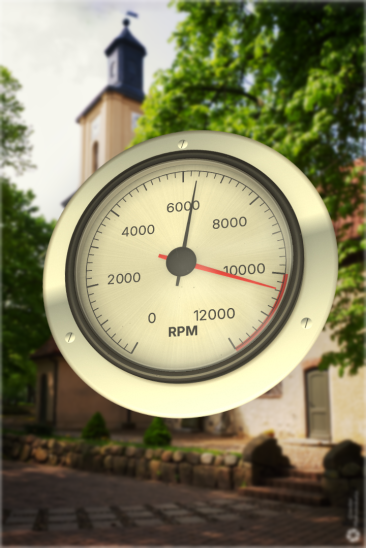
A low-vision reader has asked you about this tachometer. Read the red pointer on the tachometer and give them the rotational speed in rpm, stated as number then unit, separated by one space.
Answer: 10400 rpm
